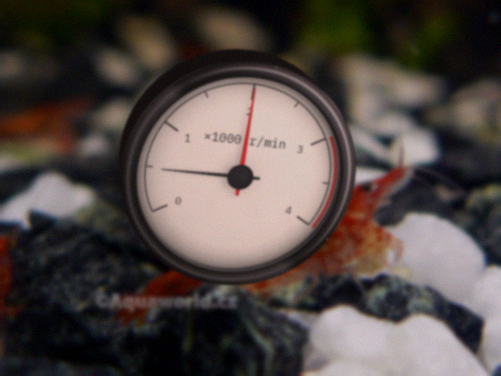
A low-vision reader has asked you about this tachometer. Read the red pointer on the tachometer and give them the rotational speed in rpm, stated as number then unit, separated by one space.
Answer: 2000 rpm
